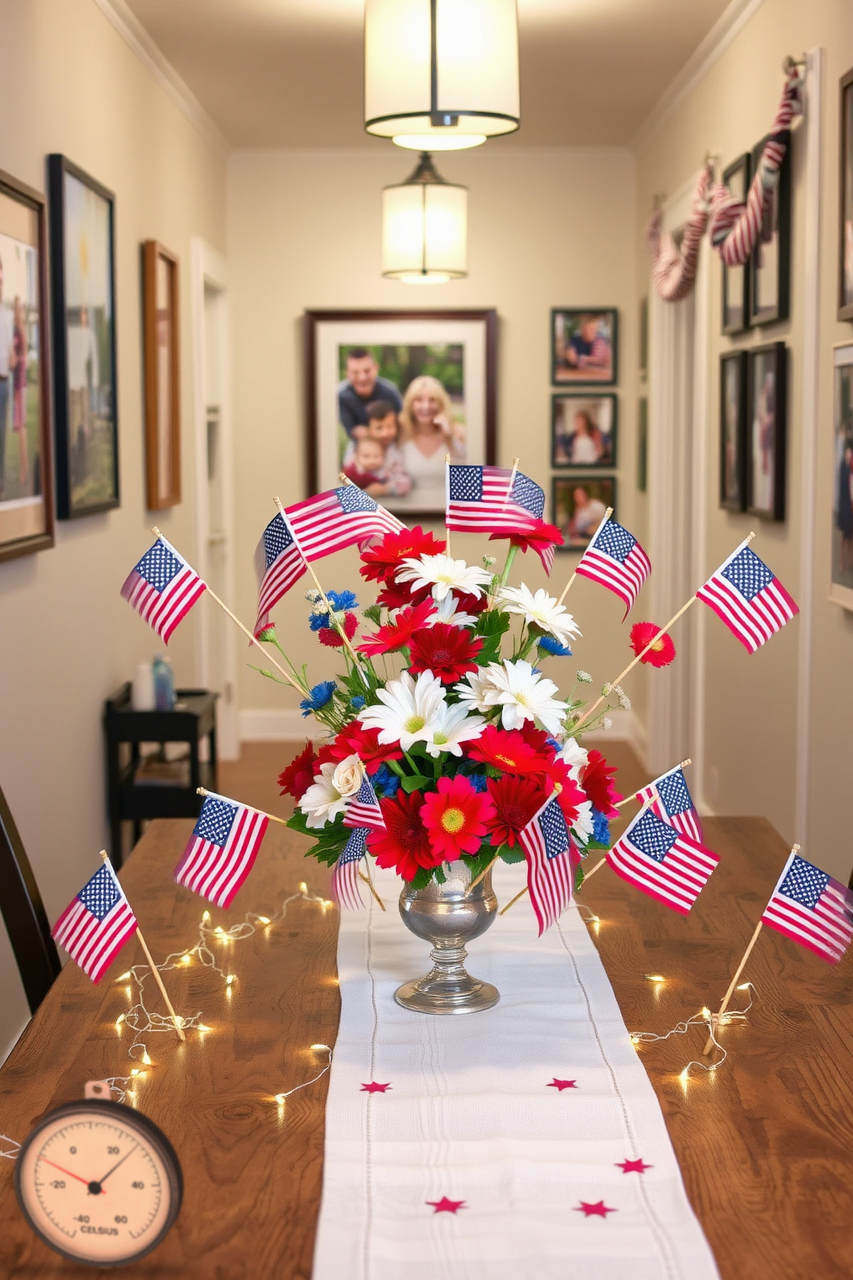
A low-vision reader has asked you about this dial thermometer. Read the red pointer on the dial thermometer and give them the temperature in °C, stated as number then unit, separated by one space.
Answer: -10 °C
